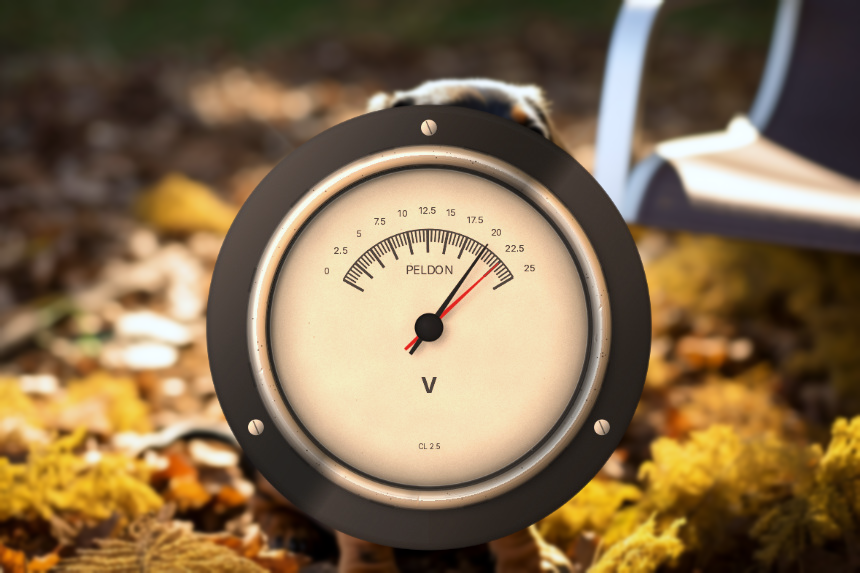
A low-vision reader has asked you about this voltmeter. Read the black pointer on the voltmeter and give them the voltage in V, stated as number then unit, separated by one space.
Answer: 20 V
